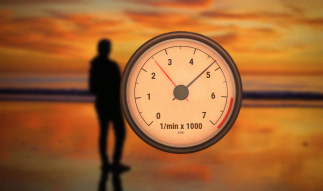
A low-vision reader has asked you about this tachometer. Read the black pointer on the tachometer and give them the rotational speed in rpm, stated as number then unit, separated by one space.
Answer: 4750 rpm
